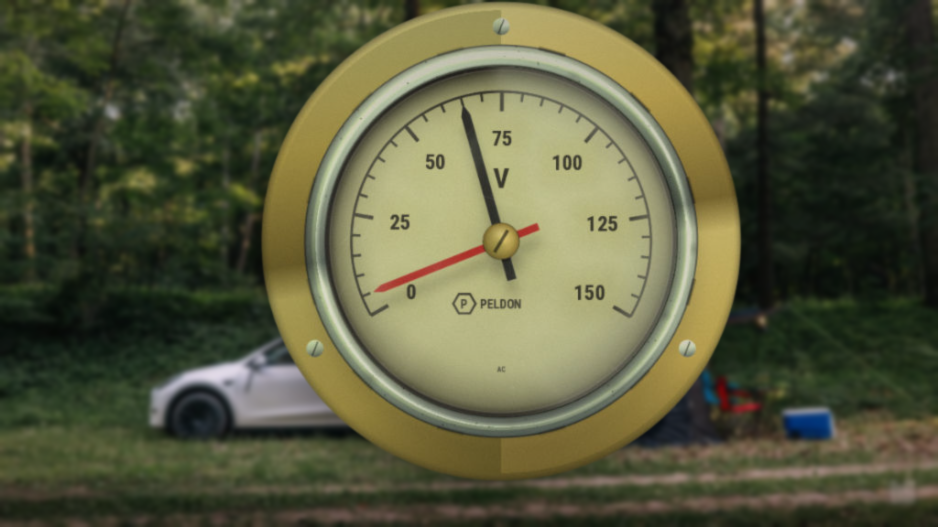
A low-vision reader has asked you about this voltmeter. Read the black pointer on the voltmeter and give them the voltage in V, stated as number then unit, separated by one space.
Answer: 65 V
